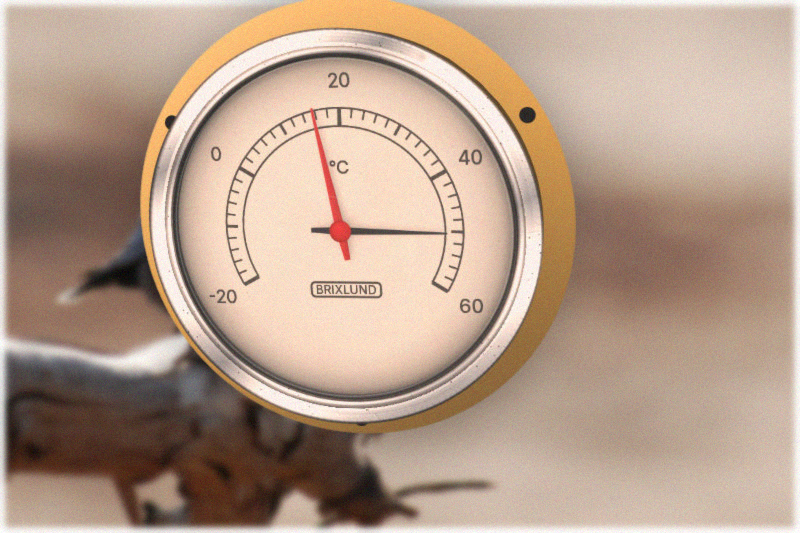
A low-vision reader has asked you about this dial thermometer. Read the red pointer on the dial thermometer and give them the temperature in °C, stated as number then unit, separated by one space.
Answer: 16 °C
